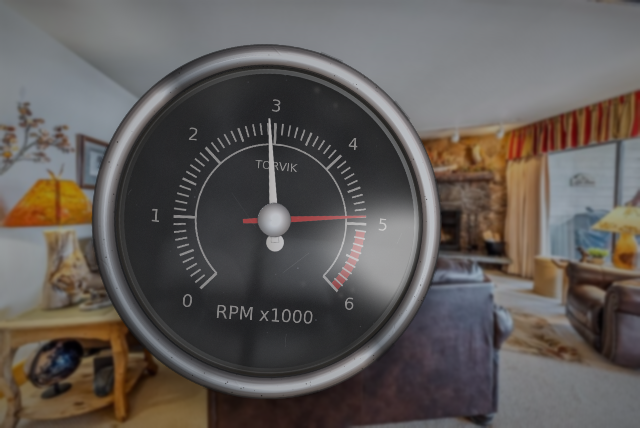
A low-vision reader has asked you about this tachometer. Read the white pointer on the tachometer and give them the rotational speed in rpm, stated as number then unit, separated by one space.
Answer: 2900 rpm
